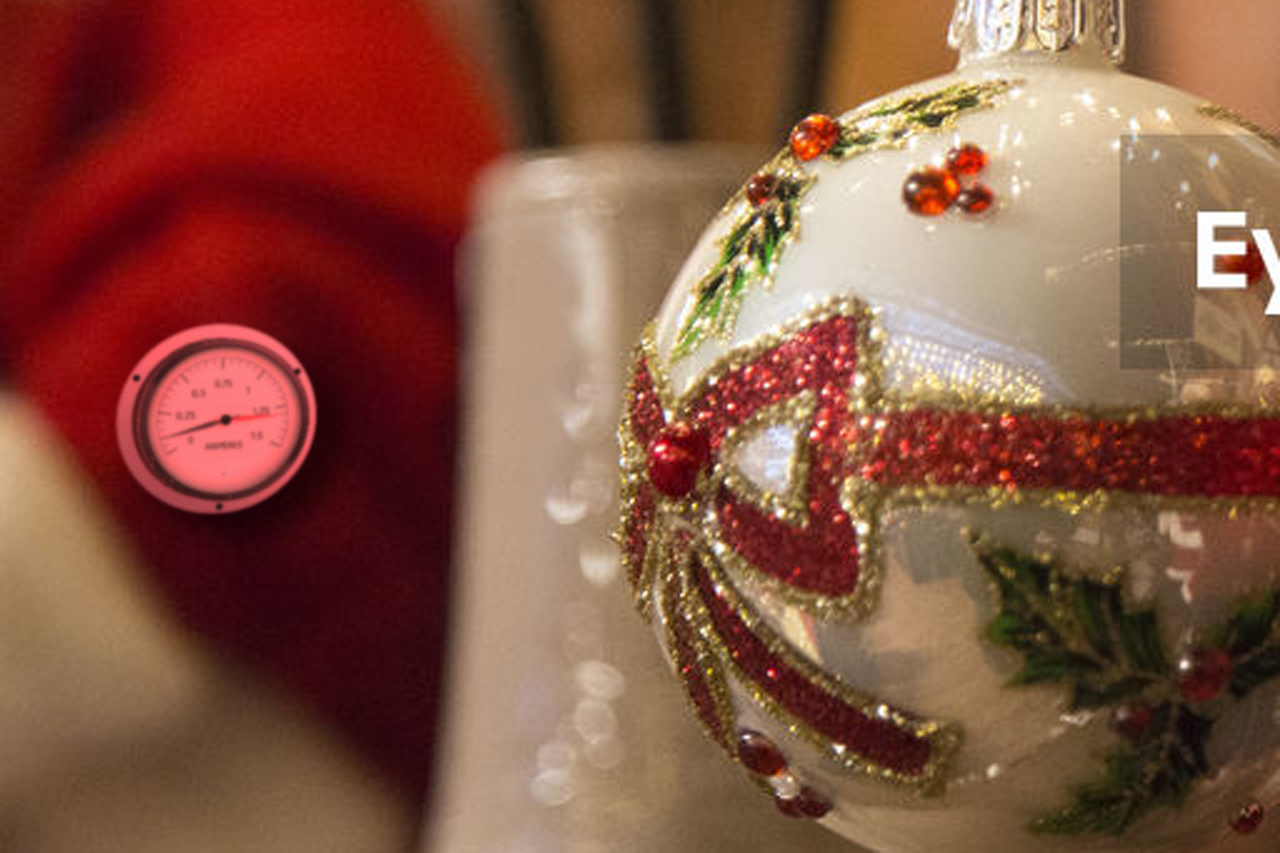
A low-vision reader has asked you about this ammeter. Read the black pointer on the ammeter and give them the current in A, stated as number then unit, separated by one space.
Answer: 0.1 A
